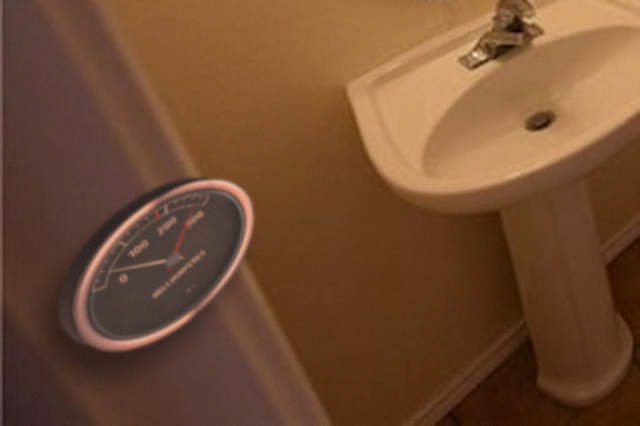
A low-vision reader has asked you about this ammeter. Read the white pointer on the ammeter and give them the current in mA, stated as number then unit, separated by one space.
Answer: 40 mA
